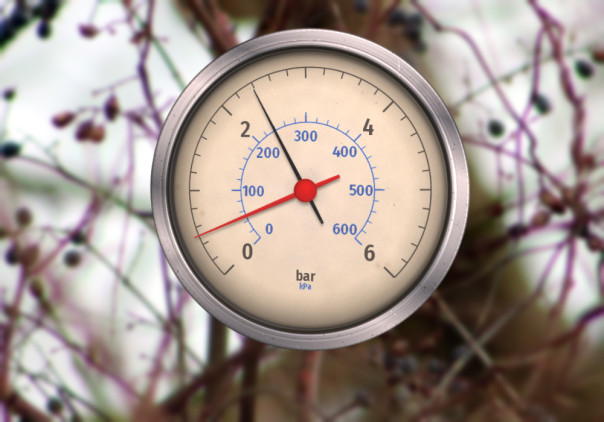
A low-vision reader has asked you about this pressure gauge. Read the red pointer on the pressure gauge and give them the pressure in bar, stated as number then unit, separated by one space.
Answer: 0.5 bar
